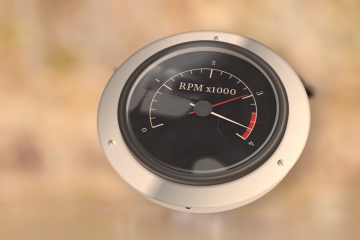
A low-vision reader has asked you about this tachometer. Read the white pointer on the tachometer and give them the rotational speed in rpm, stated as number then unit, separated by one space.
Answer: 3800 rpm
